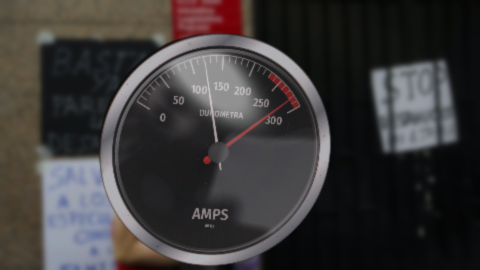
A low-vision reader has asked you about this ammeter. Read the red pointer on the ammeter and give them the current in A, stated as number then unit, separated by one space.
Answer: 280 A
